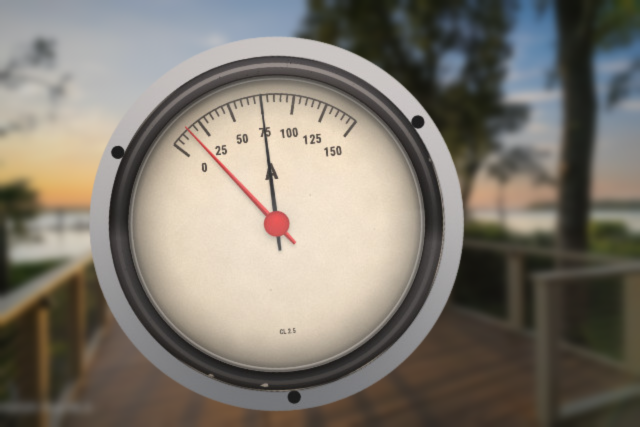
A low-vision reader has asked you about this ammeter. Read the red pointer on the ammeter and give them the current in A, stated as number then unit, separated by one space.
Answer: 15 A
